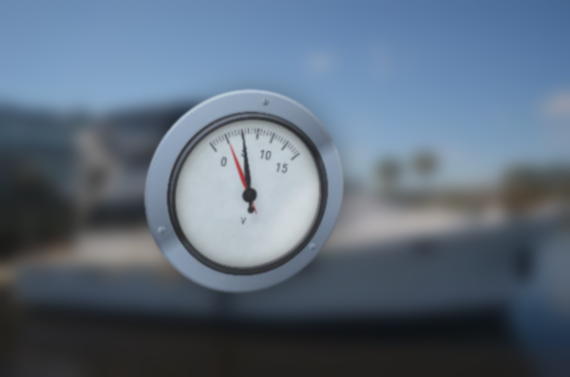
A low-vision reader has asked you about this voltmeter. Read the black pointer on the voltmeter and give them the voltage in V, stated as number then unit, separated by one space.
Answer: 5 V
